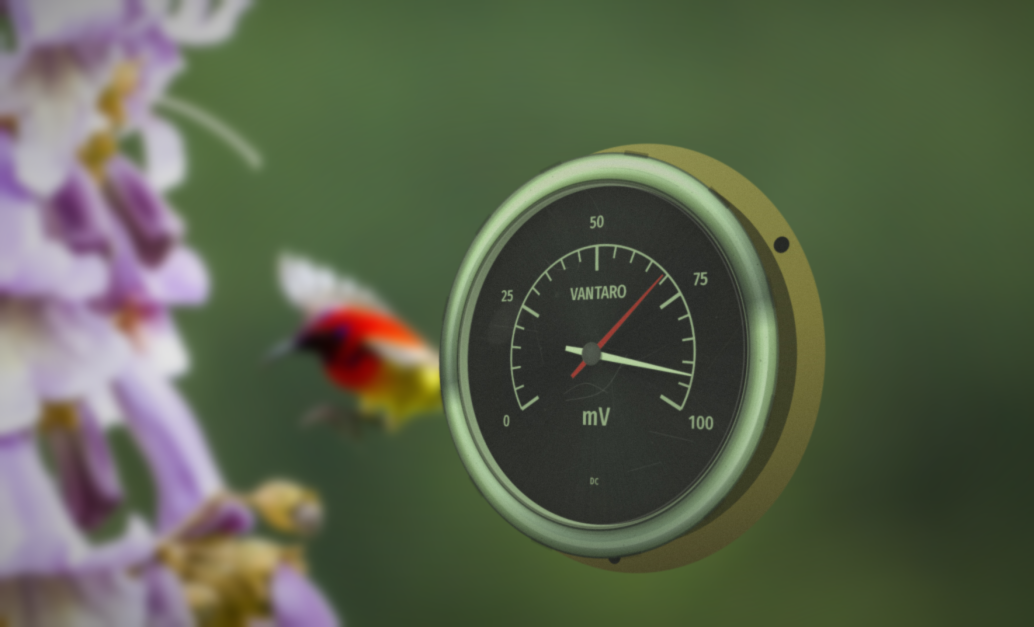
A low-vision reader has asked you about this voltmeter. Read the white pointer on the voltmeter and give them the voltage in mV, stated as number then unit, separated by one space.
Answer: 92.5 mV
